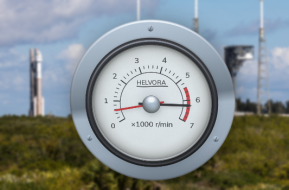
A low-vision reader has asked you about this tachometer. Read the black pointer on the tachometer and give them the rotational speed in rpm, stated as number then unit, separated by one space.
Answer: 6200 rpm
